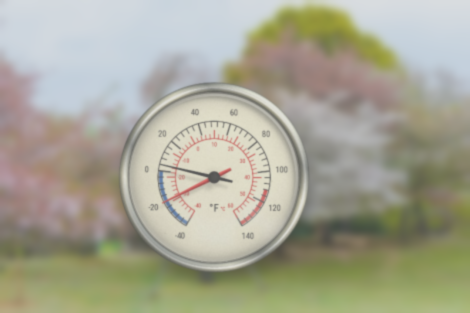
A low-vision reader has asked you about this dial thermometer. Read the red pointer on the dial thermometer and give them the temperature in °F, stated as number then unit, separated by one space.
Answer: -20 °F
